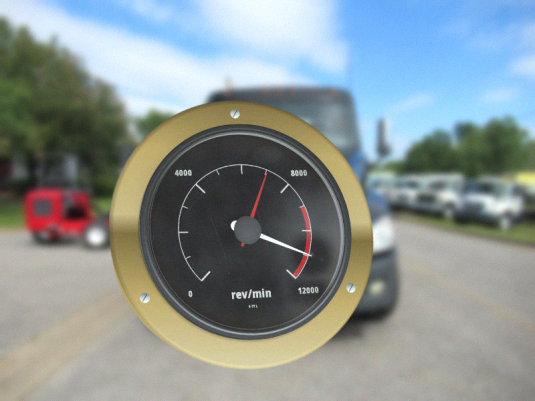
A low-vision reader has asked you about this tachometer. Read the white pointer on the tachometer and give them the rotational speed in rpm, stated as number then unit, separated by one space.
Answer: 11000 rpm
